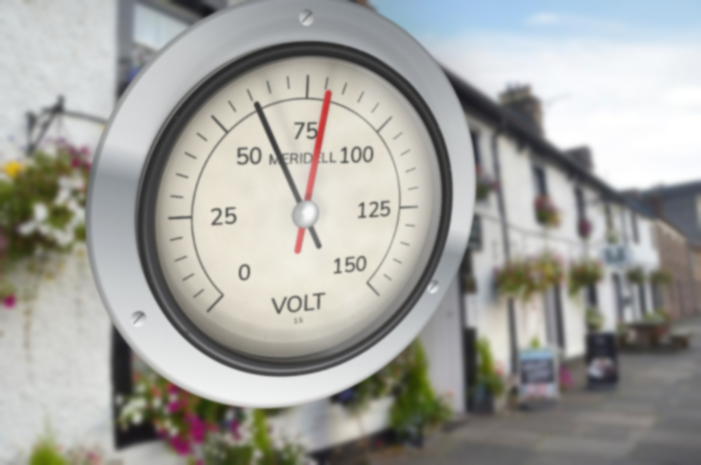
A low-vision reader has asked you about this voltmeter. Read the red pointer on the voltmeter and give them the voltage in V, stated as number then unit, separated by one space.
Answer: 80 V
